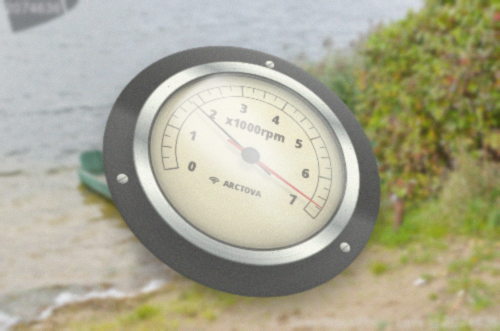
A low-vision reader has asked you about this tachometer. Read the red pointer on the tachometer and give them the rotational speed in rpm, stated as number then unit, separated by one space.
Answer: 6750 rpm
